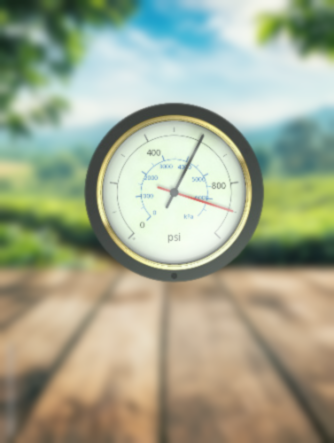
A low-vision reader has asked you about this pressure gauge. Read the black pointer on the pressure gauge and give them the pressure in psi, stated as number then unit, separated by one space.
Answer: 600 psi
